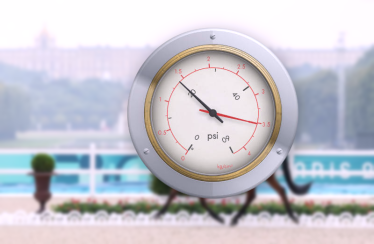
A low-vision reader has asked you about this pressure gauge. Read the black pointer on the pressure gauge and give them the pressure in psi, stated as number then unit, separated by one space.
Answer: 20 psi
